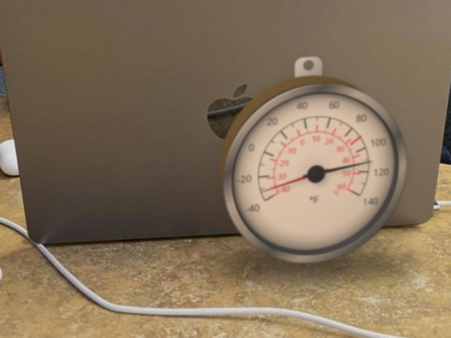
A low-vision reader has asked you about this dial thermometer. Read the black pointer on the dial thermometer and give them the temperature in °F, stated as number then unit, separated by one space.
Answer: 110 °F
